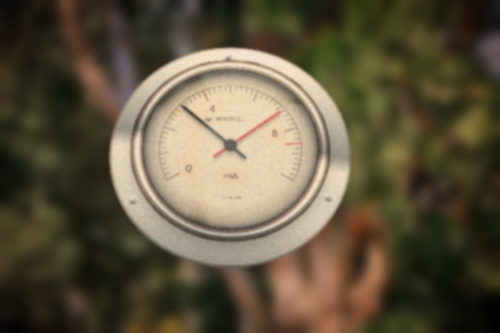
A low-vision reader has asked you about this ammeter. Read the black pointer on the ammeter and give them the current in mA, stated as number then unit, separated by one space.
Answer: 3 mA
